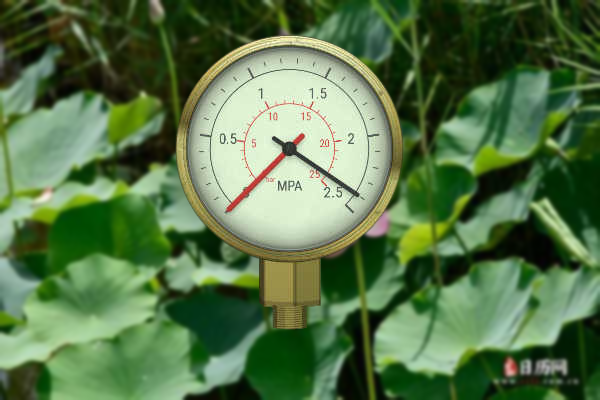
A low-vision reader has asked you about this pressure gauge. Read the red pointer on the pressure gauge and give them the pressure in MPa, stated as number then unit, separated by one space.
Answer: 0 MPa
